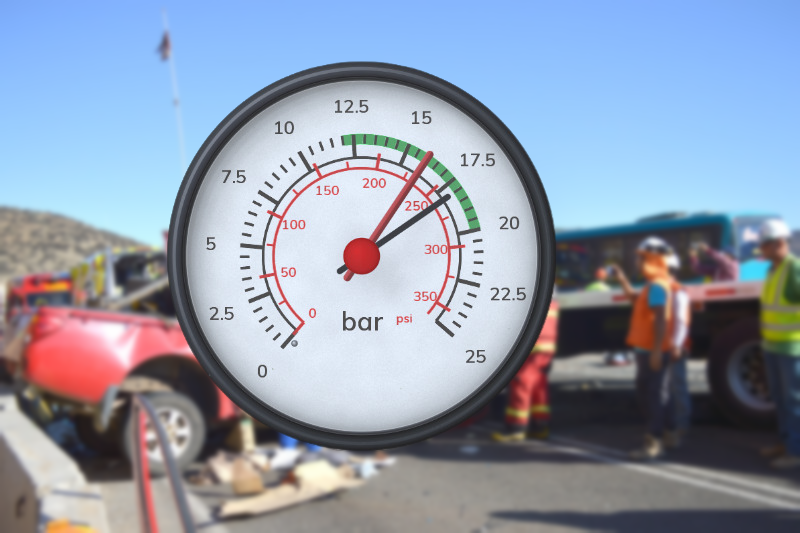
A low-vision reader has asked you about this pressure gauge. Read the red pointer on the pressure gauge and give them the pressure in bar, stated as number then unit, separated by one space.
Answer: 16 bar
